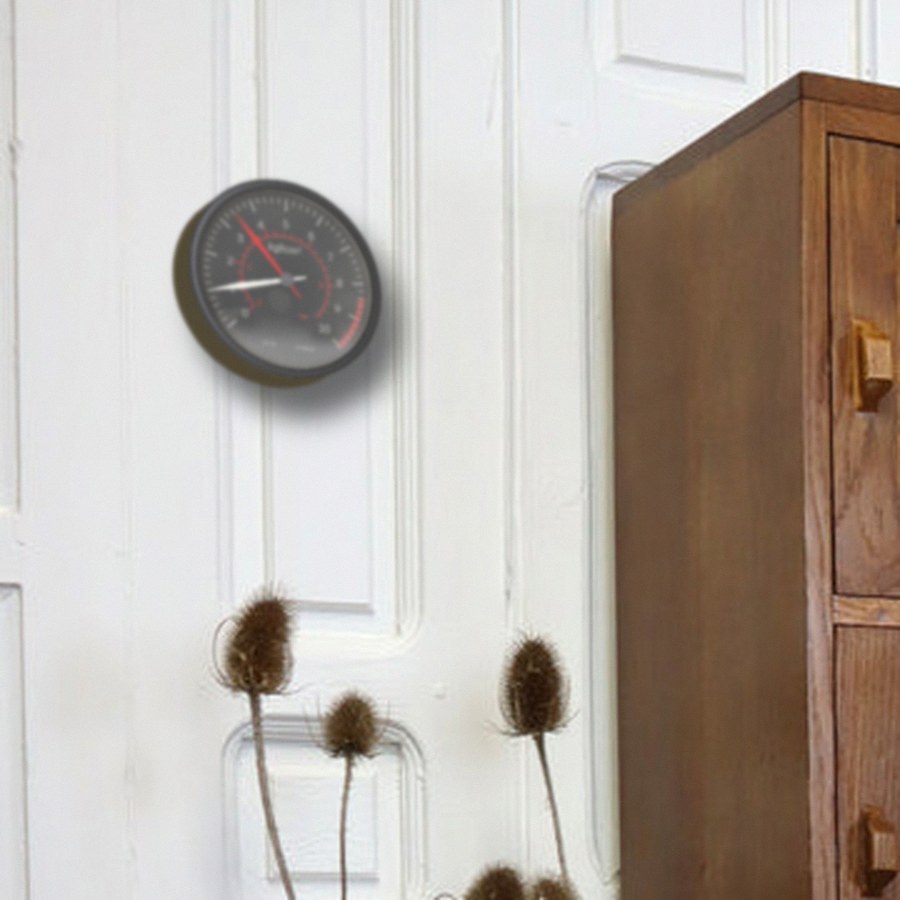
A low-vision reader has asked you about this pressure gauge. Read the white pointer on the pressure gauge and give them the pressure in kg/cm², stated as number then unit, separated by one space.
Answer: 1 kg/cm²
